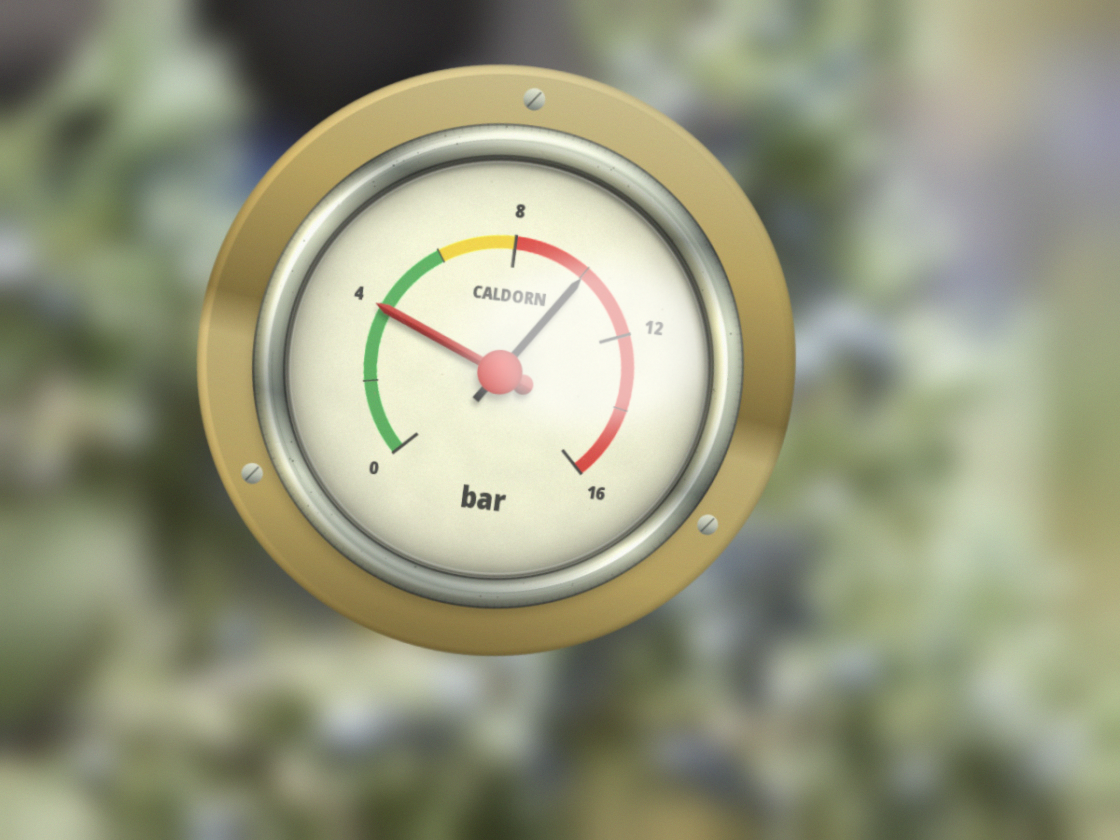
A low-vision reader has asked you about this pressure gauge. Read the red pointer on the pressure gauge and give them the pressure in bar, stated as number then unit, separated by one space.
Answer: 4 bar
